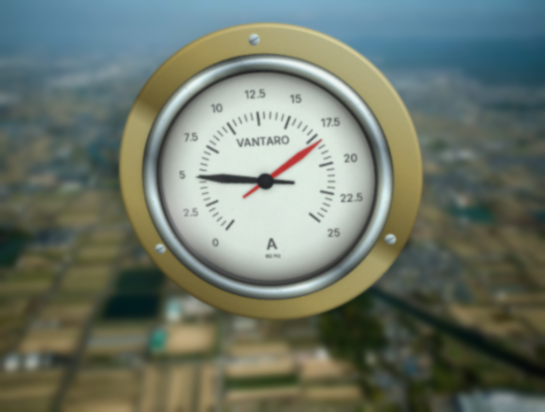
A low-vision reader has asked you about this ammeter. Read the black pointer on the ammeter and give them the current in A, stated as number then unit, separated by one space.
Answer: 5 A
